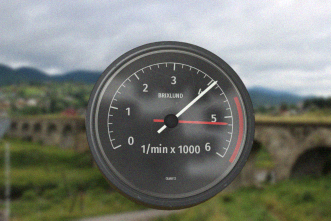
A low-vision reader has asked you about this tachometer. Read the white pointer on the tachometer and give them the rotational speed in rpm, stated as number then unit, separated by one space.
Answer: 4100 rpm
